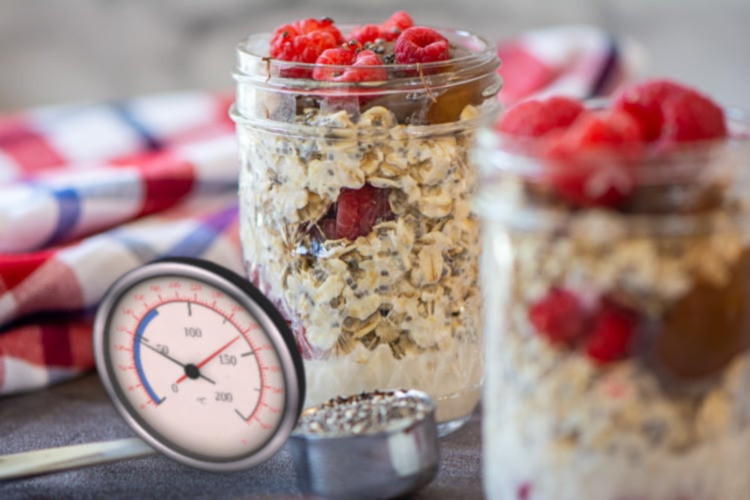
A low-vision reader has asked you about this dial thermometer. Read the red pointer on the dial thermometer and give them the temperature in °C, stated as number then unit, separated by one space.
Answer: 137.5 °C
